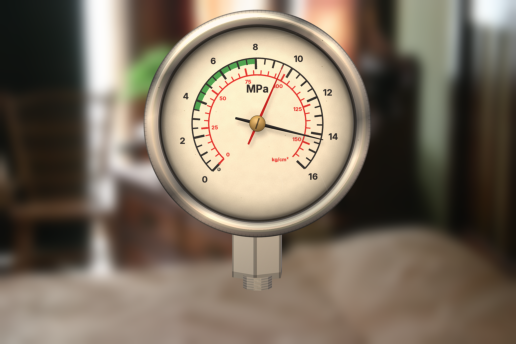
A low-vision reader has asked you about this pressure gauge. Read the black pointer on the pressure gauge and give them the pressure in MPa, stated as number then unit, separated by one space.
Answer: 14.25 MPa
